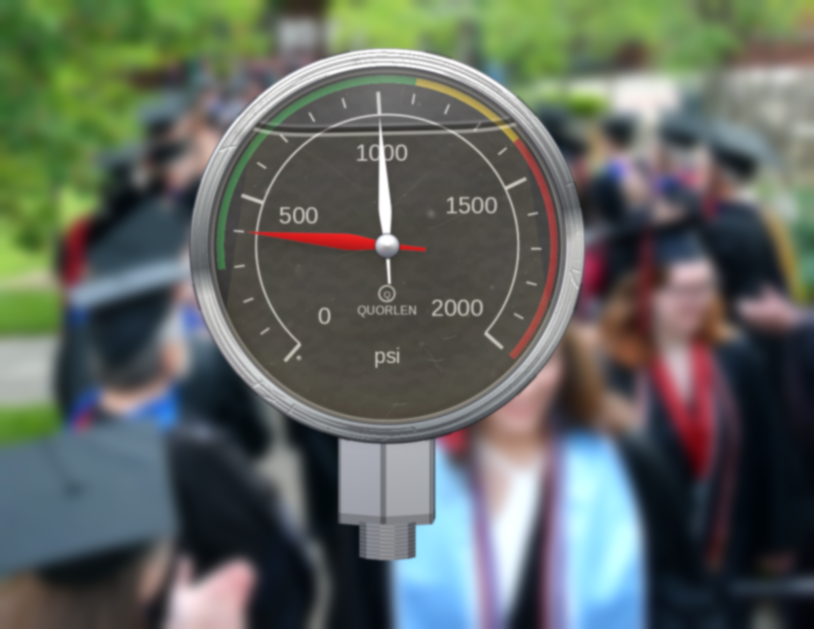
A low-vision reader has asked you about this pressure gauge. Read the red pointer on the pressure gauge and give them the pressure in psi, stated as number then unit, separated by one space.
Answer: 400 psi
